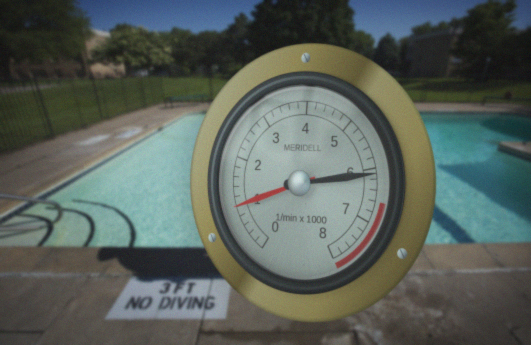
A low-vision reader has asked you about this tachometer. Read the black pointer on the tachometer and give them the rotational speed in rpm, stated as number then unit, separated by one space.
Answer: 6100 rpm
